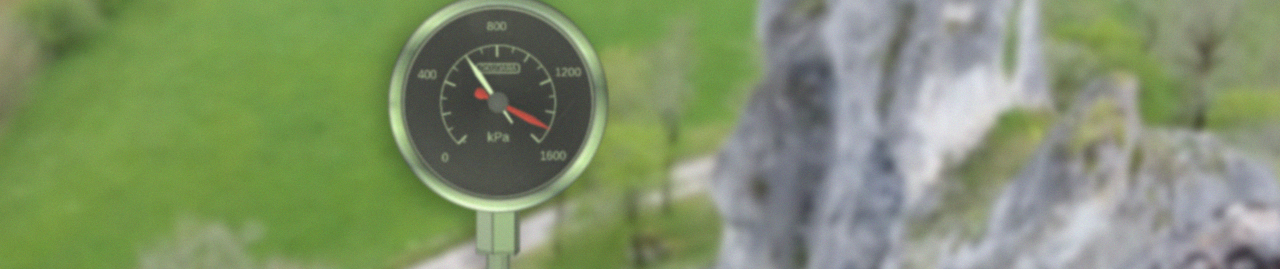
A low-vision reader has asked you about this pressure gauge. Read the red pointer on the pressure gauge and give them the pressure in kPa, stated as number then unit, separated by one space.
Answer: 1500 kPa
